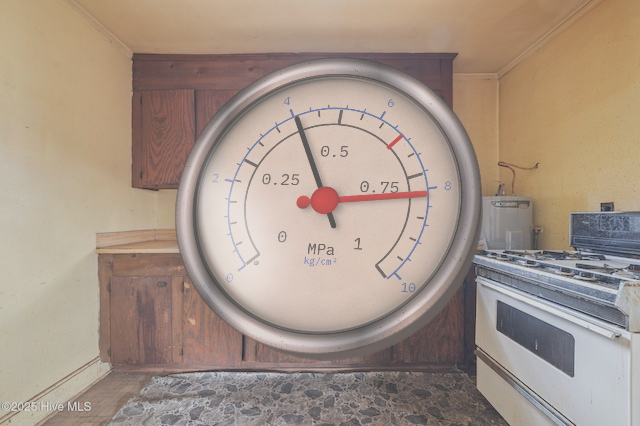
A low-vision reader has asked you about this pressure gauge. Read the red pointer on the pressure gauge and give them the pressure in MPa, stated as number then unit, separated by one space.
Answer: 0.8 MPa
